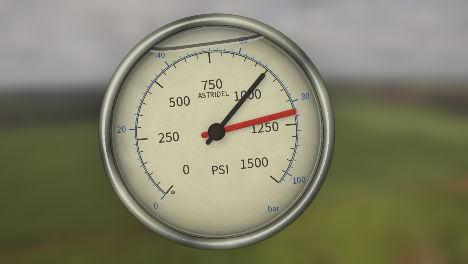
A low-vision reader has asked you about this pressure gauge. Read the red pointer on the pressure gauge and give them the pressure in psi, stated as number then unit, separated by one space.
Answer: 1200 psi
